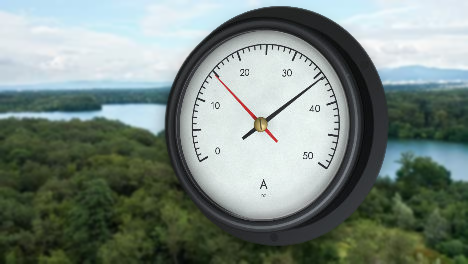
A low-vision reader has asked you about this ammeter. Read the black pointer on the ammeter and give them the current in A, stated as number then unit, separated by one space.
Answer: 36 A
